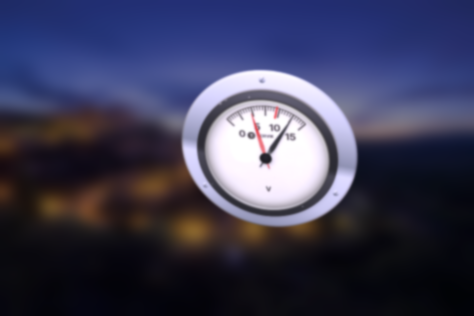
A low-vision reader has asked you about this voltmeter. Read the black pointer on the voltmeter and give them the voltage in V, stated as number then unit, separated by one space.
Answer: 12.5 V
